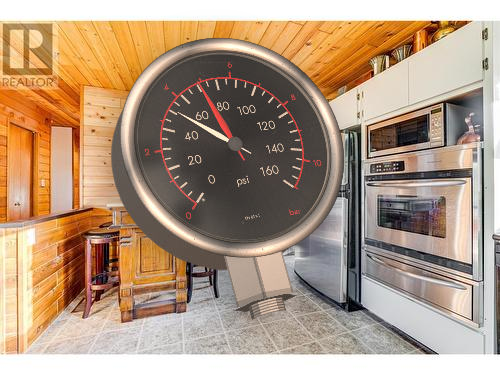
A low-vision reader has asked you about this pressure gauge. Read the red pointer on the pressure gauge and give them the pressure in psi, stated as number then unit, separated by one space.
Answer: 70 psi
